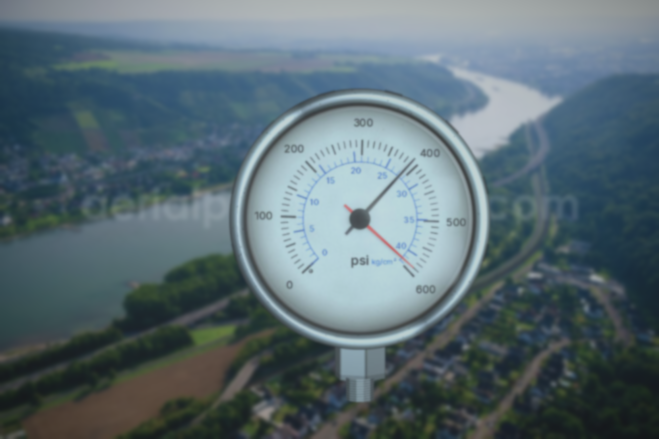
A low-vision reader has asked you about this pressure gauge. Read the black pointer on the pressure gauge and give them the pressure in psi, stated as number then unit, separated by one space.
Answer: 390 psi
